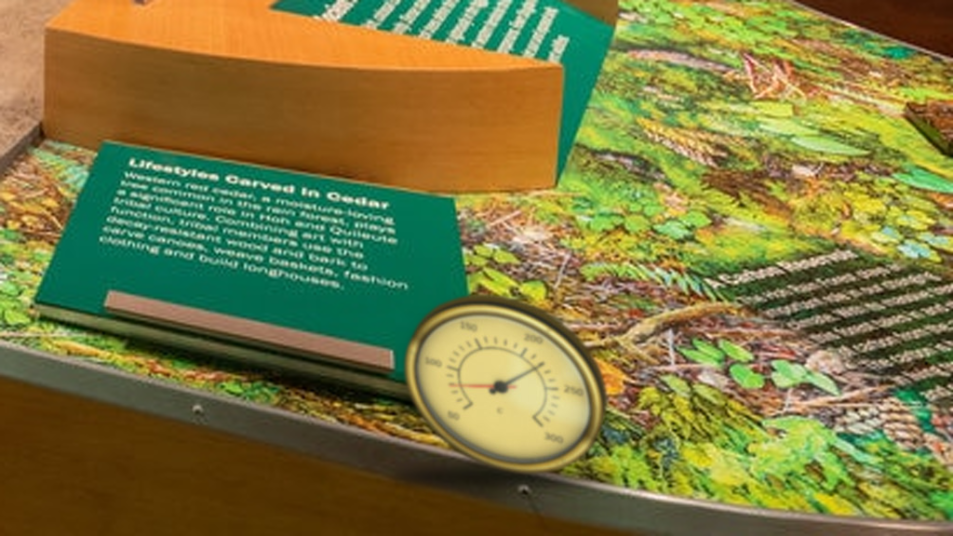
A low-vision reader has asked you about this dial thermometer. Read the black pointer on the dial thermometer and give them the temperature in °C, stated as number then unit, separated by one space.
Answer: 220 °C
